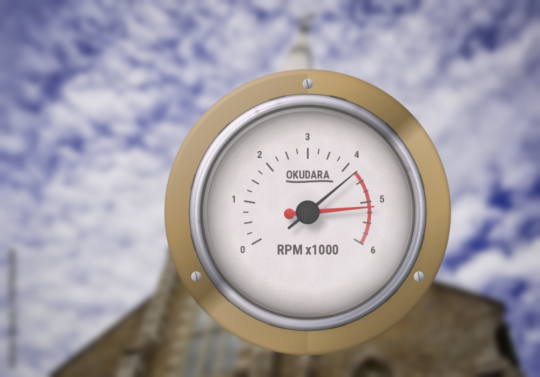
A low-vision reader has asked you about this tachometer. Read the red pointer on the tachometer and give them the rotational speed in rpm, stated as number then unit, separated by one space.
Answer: 5125 rpm
